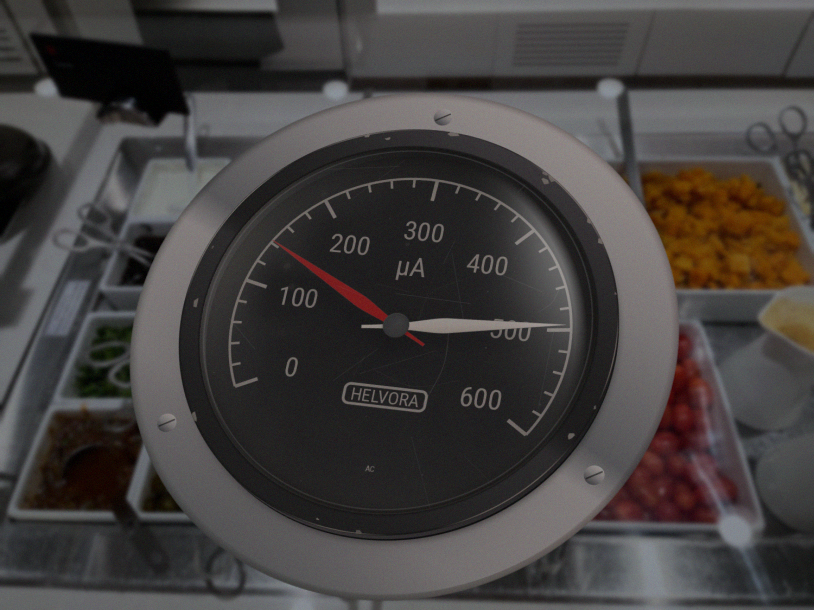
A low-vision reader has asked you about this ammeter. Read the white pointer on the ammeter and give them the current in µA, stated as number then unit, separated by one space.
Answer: 500 µA
